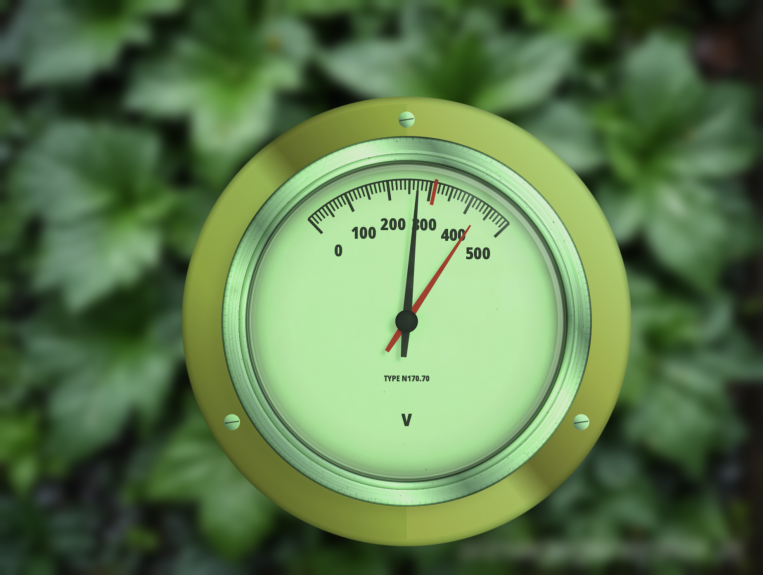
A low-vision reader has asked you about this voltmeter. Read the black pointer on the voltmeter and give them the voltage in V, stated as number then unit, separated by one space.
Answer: 270 V
